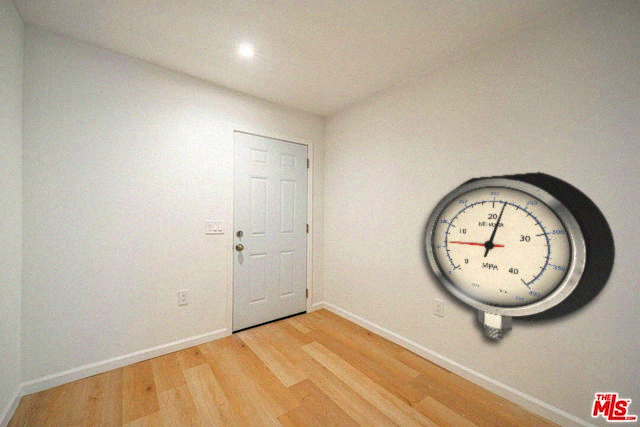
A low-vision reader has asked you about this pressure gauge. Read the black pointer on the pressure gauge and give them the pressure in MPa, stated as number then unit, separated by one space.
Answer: 22 MPa
